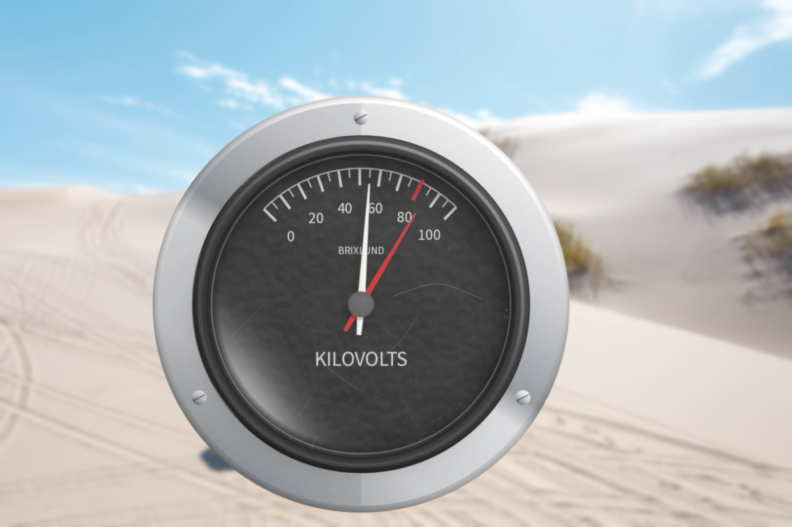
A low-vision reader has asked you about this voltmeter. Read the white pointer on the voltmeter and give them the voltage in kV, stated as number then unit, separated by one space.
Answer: 55 kV
